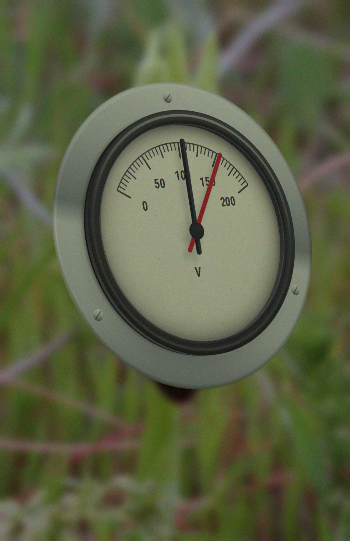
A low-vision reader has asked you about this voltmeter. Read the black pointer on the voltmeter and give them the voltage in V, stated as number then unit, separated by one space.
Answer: 100 V
